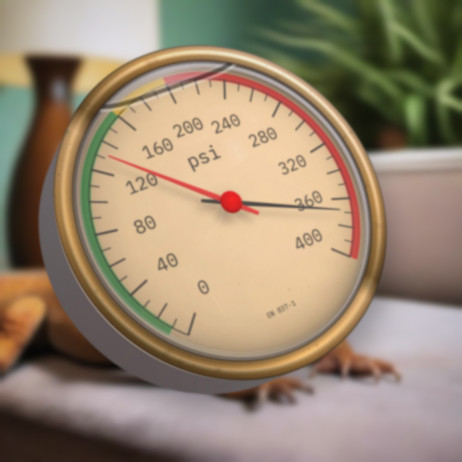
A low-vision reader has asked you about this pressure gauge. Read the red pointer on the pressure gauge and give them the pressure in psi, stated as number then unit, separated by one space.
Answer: 130 psi
